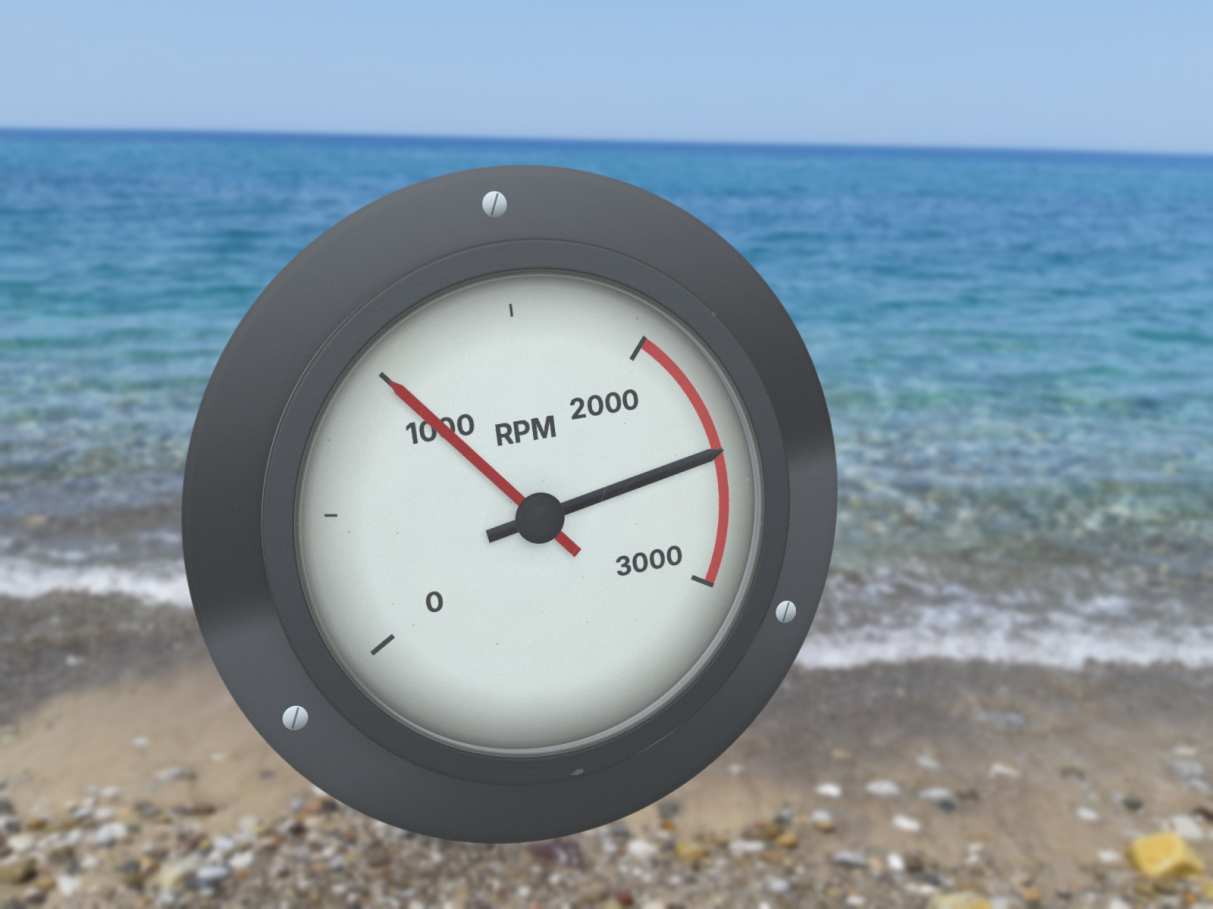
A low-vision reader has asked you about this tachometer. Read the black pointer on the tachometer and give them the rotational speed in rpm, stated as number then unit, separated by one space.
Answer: 2500 rpm
